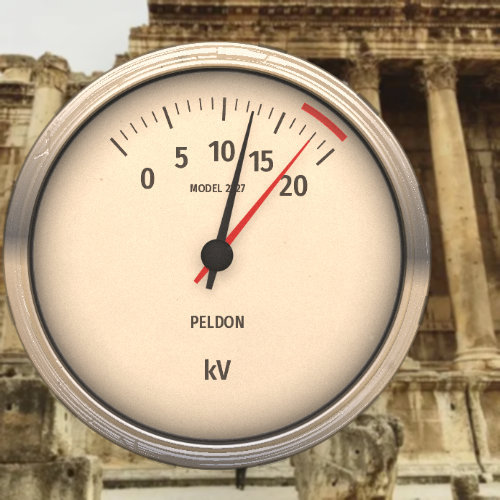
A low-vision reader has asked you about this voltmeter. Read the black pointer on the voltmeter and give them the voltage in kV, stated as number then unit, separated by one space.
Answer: 12.5 kV
